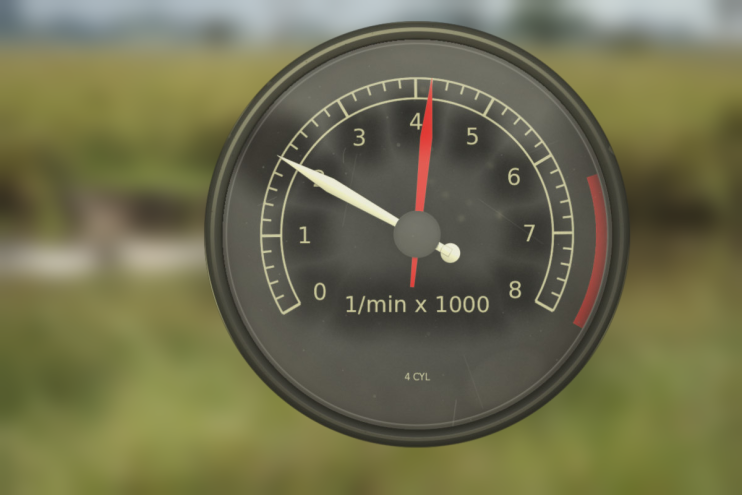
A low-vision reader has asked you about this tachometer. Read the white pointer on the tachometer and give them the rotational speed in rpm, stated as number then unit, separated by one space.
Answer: 2000 rpm
